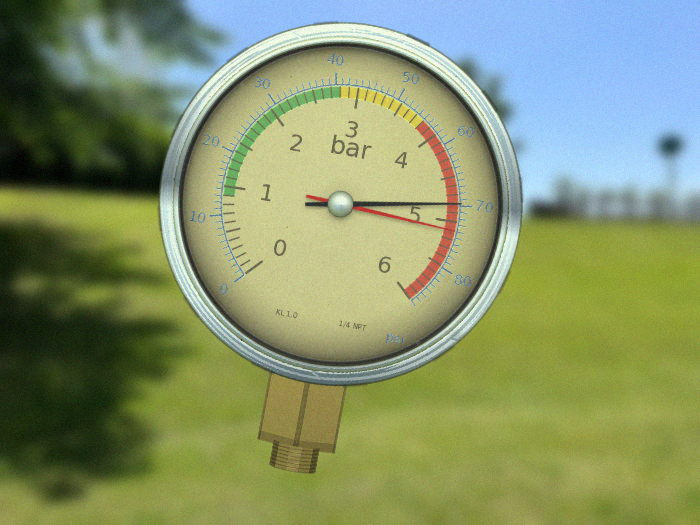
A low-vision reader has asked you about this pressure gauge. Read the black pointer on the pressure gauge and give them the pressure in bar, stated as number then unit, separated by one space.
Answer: 4.8 bar
